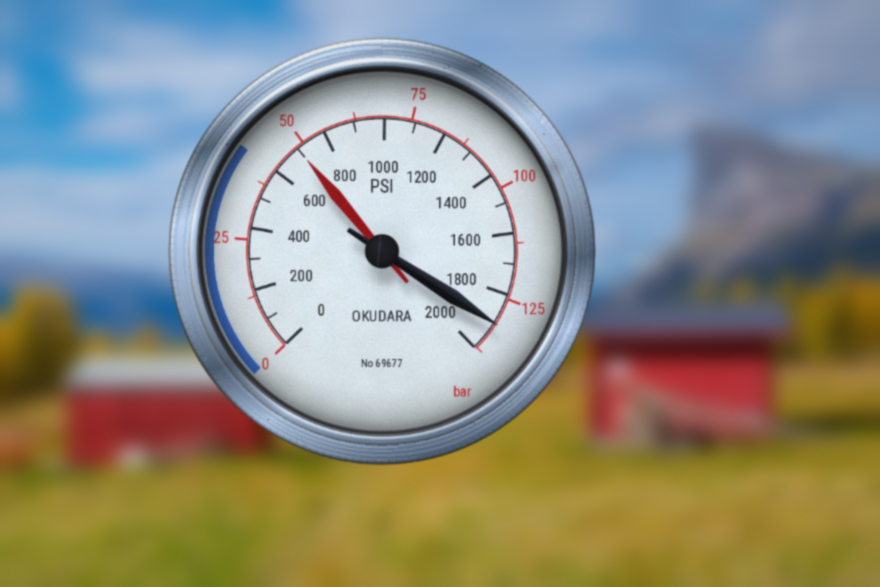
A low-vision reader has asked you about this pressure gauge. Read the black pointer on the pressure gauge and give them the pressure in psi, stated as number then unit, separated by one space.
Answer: 1900 psi
